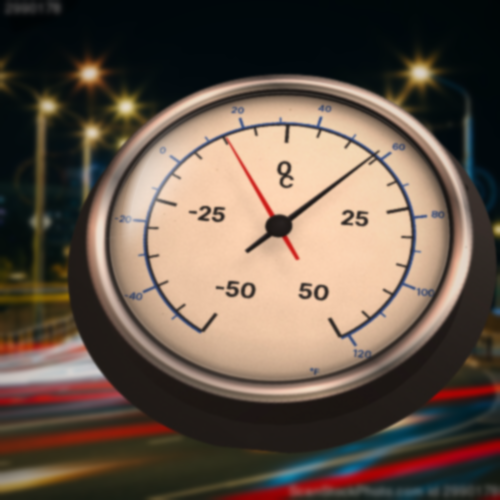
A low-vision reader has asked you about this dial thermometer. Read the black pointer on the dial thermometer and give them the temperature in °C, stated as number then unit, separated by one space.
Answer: 15 °C
